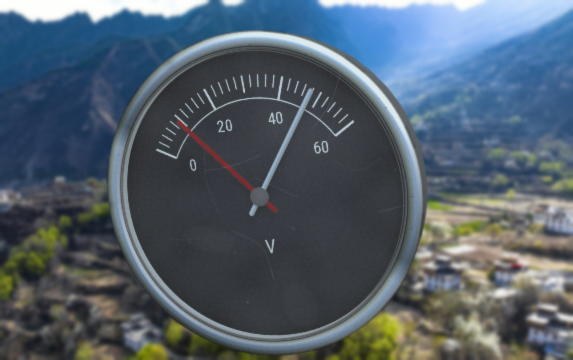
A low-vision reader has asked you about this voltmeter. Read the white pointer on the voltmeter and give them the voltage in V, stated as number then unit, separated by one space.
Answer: 48 V
